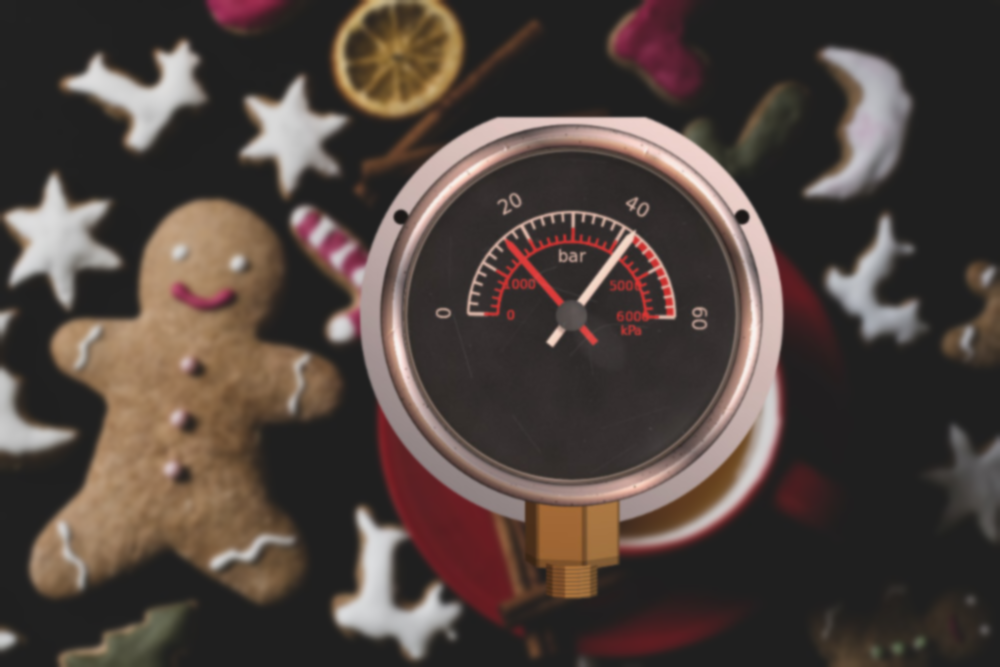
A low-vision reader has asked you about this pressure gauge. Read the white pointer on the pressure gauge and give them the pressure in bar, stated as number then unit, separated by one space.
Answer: 42 bar
